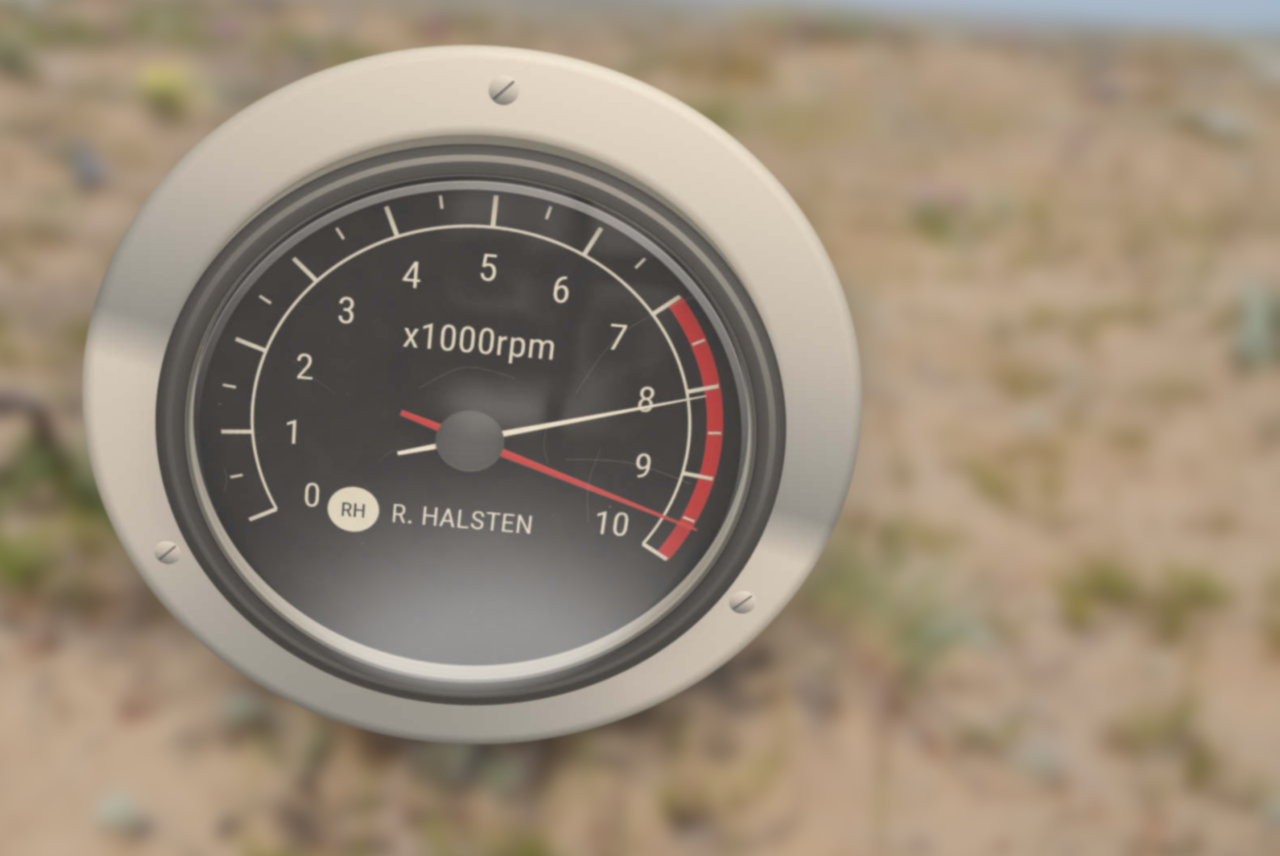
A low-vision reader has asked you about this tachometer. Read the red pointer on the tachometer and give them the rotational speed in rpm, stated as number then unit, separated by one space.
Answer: 9500 rpm
